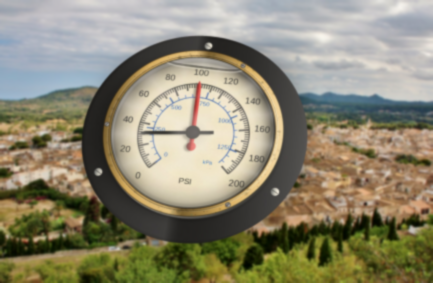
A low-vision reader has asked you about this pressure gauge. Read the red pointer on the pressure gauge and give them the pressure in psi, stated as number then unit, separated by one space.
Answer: 100 psi
